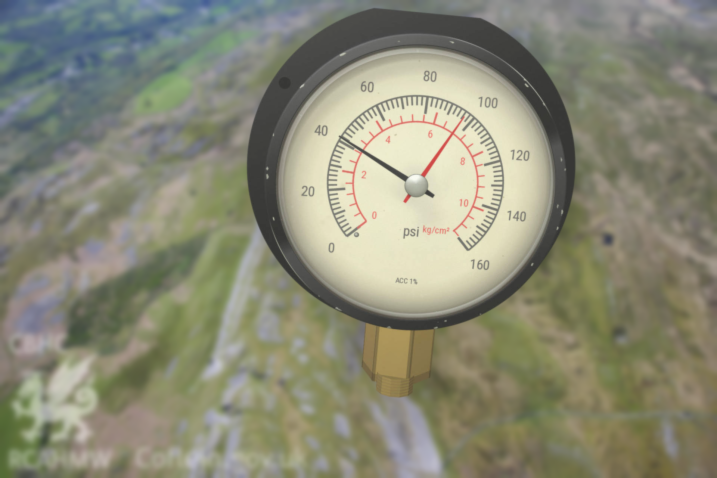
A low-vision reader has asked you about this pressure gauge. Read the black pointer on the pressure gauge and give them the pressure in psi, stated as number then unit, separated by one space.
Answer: 42 psi
